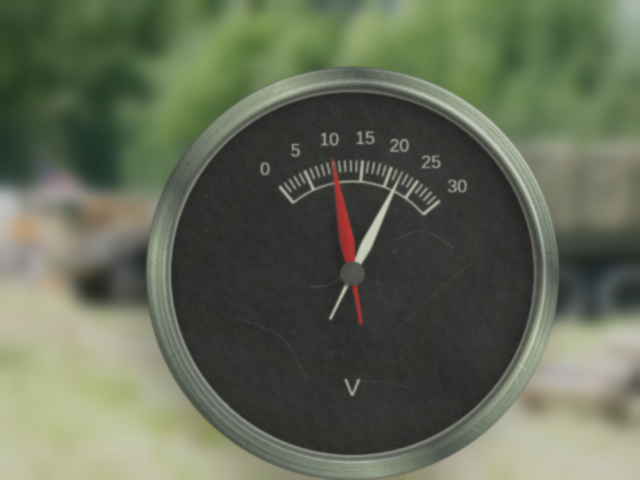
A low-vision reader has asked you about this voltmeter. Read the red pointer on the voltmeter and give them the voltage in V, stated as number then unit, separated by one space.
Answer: 10 V
